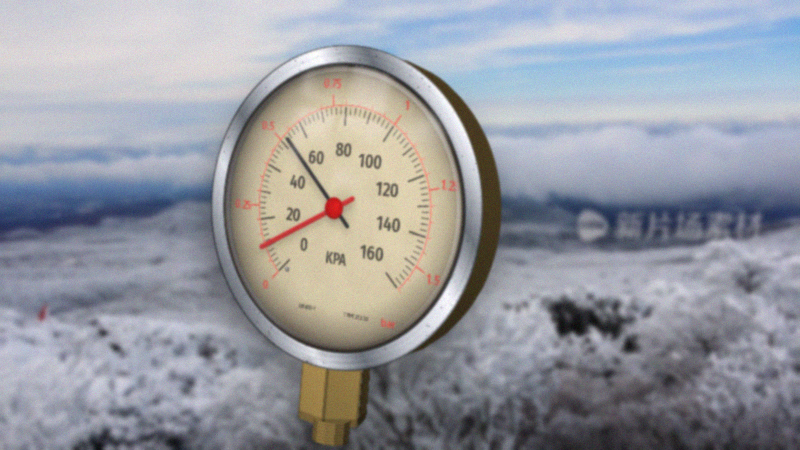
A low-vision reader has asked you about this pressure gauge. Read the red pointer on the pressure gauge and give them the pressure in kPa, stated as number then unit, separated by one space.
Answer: 10 kPa
